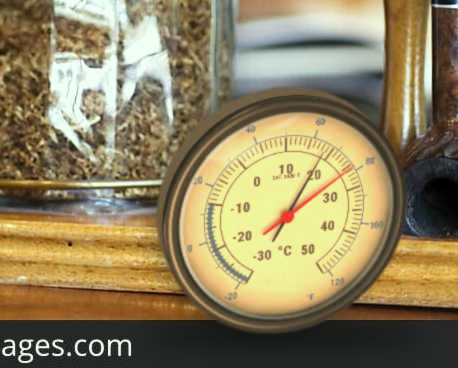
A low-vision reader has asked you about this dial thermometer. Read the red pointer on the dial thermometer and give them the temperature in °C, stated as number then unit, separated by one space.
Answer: 25 °C
